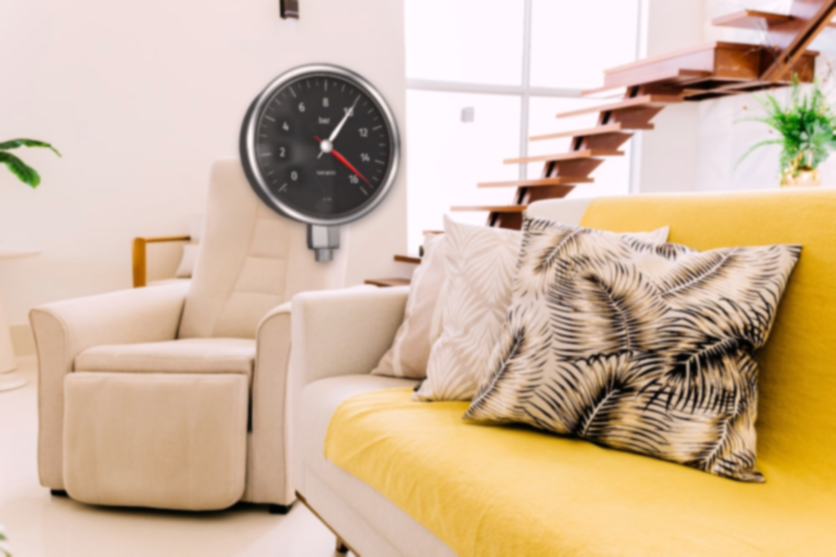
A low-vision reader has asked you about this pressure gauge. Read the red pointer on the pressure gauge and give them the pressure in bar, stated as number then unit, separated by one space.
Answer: 15.5 bar
